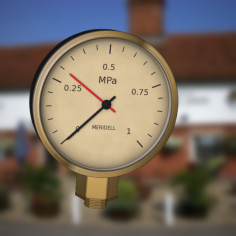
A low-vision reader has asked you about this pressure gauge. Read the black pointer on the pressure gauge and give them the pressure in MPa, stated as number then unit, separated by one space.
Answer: 0 MPa
